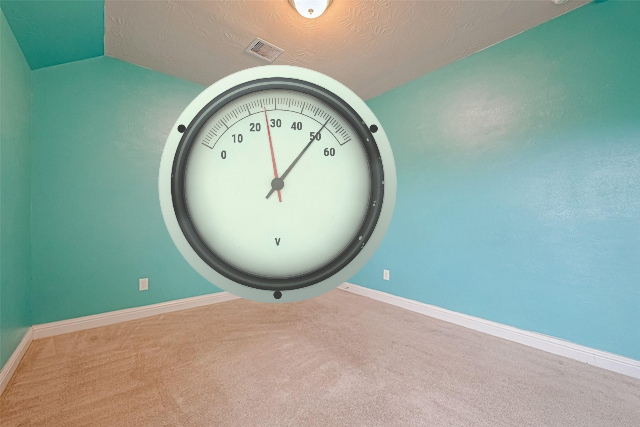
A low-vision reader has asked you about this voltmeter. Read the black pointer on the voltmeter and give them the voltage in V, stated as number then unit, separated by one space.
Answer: 50 V
